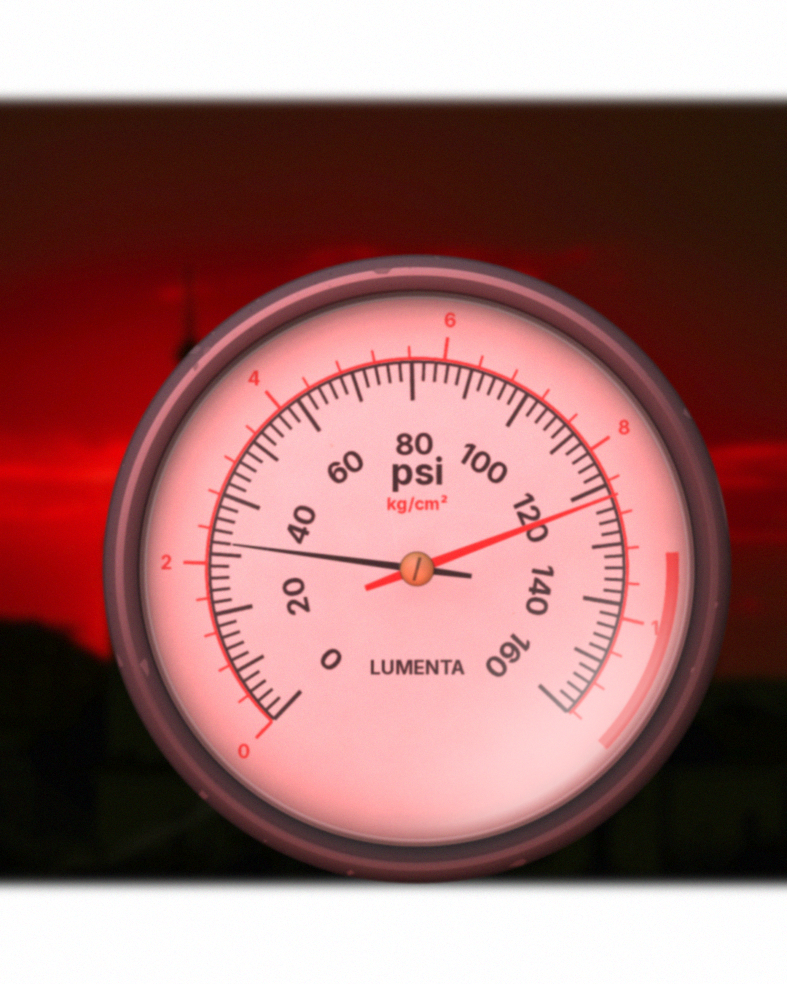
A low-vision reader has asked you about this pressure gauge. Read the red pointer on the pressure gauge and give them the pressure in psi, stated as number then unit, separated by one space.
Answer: 122 psi
